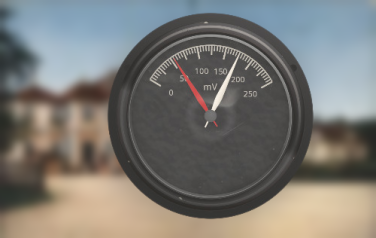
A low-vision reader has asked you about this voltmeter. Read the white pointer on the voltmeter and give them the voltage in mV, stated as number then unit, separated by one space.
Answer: 175 mV
